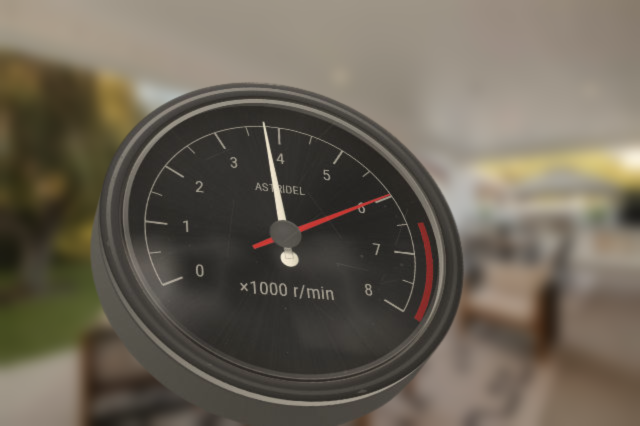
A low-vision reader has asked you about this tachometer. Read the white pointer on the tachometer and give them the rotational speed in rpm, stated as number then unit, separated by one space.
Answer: 3750 rpm
